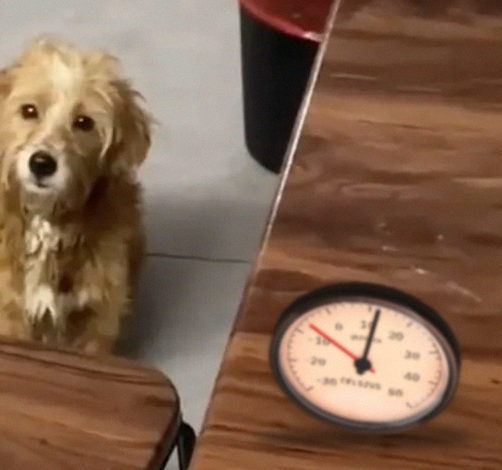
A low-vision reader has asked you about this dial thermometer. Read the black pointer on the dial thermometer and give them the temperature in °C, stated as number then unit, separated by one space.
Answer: 12 °C
